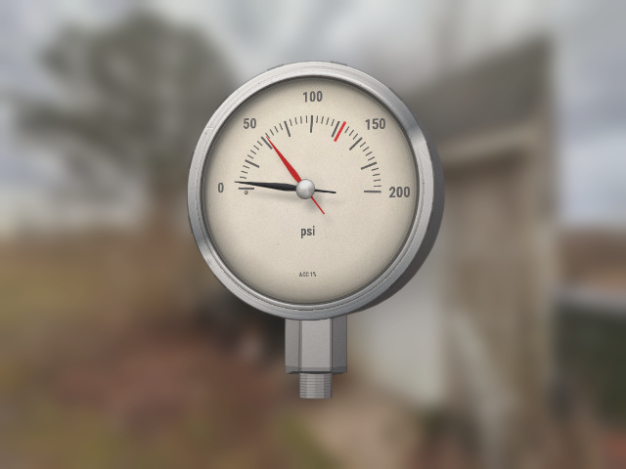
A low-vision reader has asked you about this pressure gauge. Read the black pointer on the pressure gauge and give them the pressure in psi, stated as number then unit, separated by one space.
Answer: 5 psi
